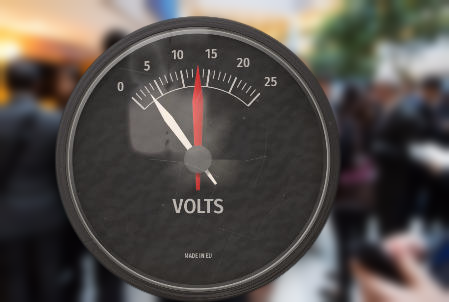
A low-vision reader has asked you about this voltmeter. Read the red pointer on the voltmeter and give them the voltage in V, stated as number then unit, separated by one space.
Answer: 13 V
